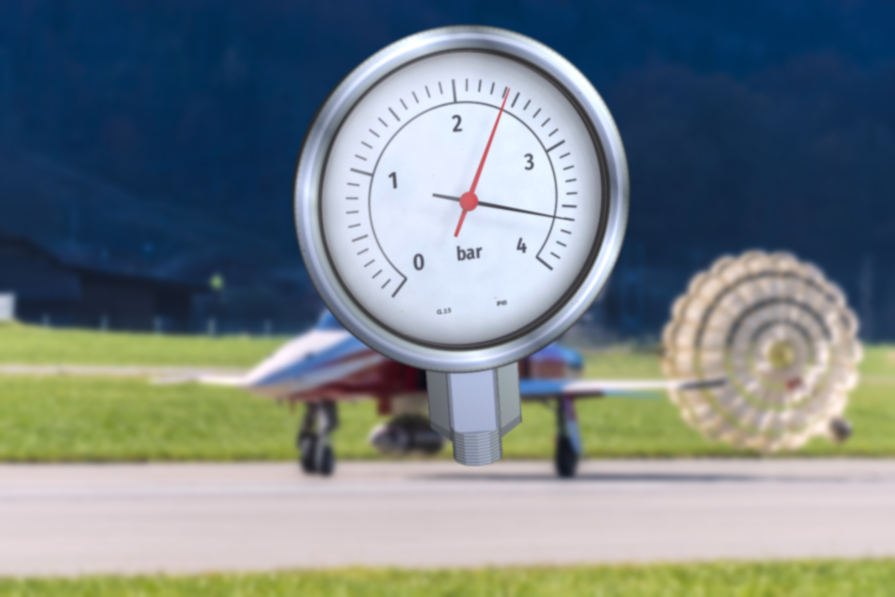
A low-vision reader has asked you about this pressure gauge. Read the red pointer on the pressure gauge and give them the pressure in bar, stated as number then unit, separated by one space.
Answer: 2.4 bar
